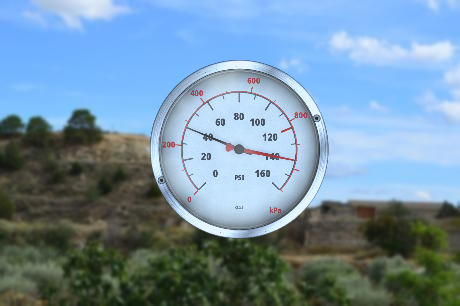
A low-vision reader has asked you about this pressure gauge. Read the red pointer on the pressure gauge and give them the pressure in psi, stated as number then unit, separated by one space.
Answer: 140 psi
